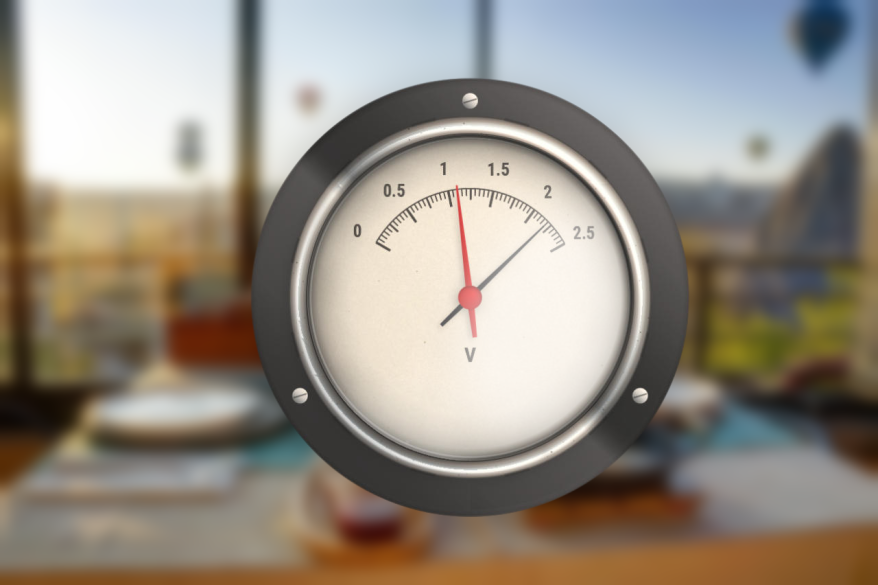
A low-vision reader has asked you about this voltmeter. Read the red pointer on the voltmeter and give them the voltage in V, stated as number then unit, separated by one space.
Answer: 1.1 V
